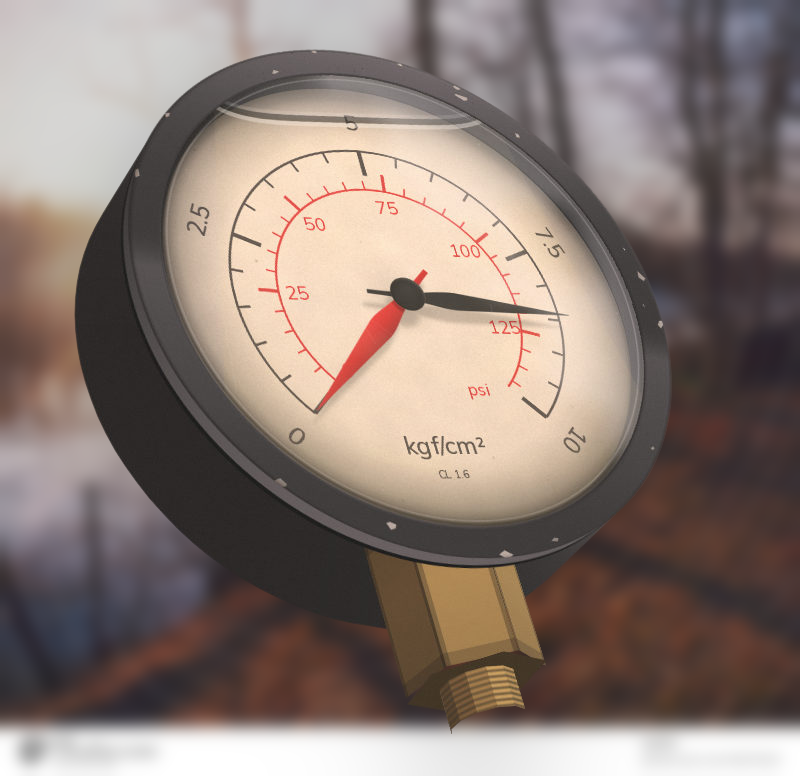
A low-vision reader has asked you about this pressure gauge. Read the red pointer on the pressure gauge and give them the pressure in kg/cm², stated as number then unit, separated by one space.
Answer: 0 kg/cm²
